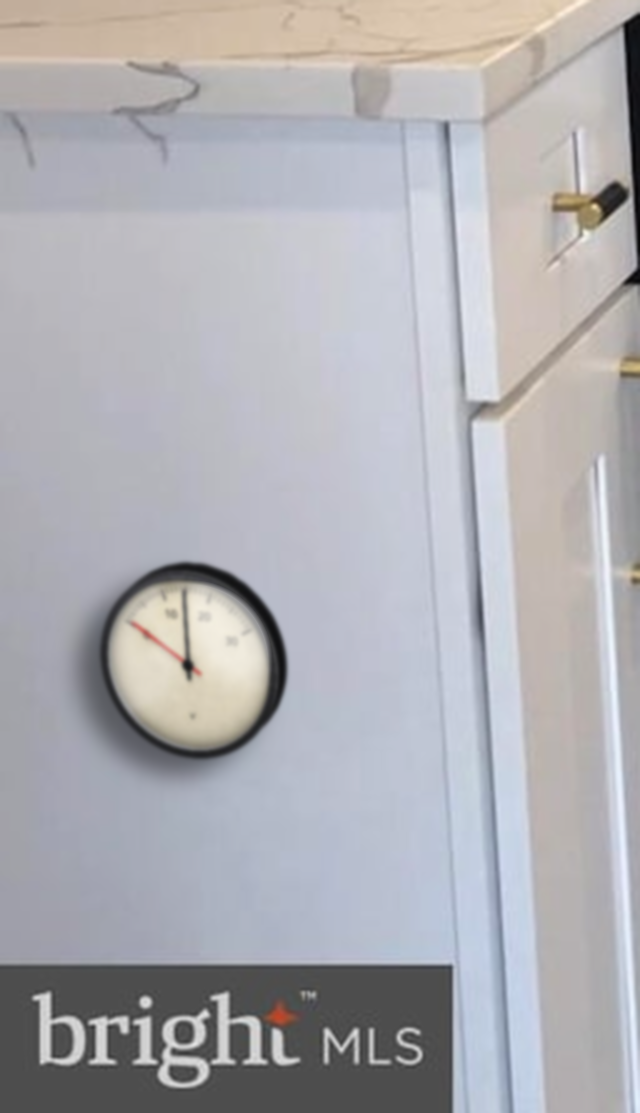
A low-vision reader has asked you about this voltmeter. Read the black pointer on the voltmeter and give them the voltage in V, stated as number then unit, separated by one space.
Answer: 15 V
